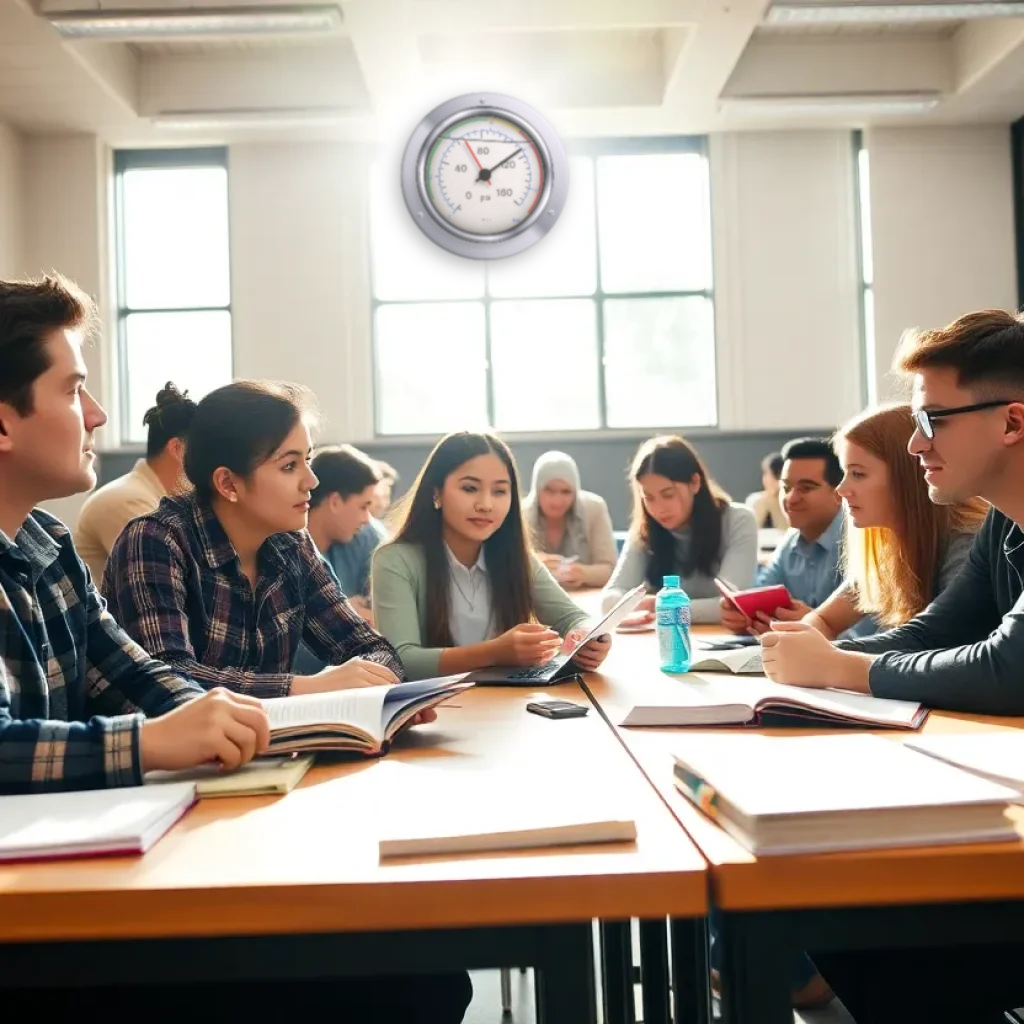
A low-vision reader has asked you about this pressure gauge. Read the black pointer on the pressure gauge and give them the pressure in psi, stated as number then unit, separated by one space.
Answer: 115 psi
